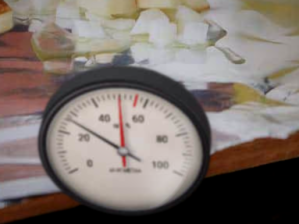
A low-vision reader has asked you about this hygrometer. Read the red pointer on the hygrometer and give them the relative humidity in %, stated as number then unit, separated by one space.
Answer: 50 %
